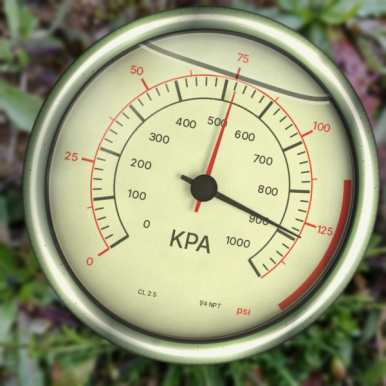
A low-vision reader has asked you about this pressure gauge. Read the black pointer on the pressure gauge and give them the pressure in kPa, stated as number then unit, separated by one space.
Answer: 890 kPa
